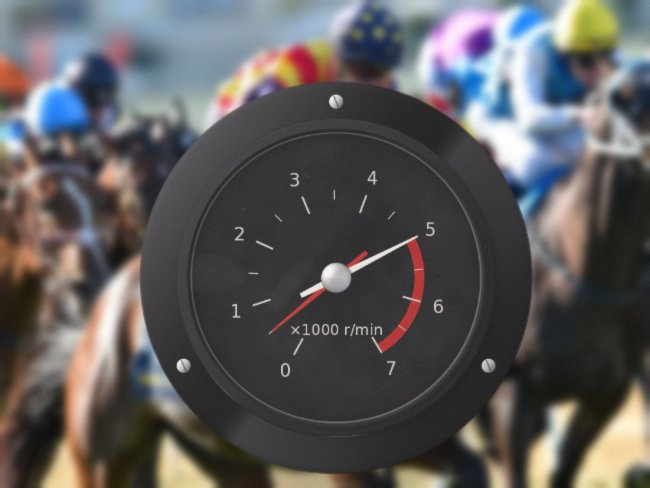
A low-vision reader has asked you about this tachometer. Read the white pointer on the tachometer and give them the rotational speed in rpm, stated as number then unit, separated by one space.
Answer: 5000 rpm
